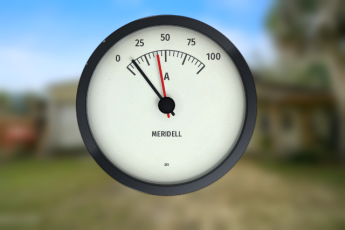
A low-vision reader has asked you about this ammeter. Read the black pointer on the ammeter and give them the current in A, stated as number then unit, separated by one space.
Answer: 10 A
